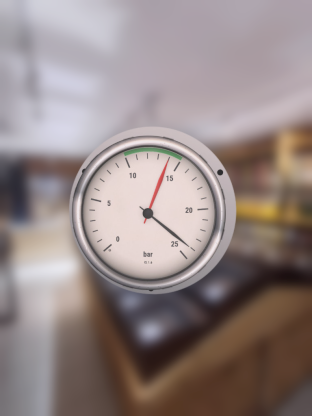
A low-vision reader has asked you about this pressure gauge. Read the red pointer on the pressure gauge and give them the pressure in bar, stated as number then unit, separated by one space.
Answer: 14 bar
